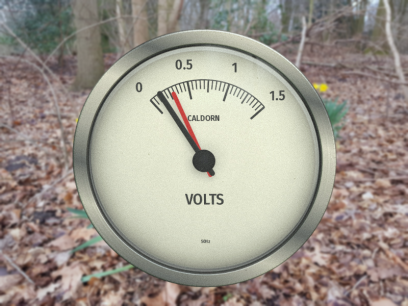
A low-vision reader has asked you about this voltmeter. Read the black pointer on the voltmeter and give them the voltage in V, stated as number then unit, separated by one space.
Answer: 0.15 V
